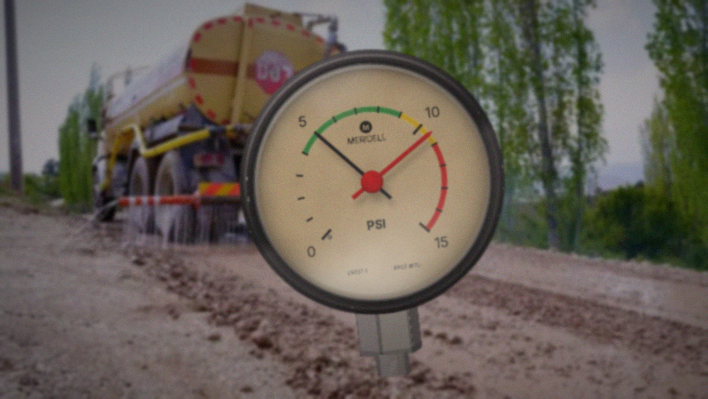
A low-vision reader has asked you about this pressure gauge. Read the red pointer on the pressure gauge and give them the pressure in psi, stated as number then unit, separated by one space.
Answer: 10.5 psi
